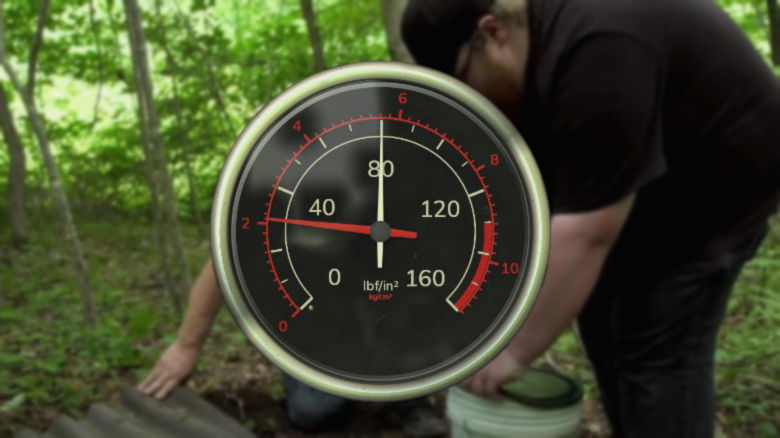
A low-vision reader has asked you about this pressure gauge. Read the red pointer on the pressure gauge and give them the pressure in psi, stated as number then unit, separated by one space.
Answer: 30 psi
